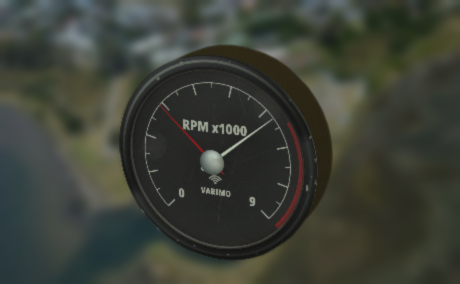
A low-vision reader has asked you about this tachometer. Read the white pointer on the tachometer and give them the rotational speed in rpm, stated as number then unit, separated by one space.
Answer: 6250 rpm
